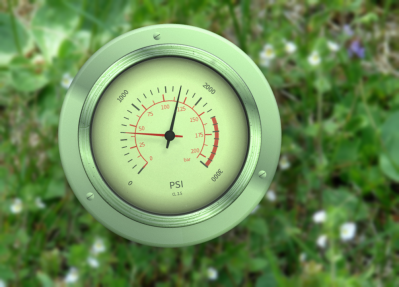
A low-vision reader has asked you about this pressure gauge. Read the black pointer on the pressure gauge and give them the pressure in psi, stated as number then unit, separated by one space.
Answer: 1700 psi
